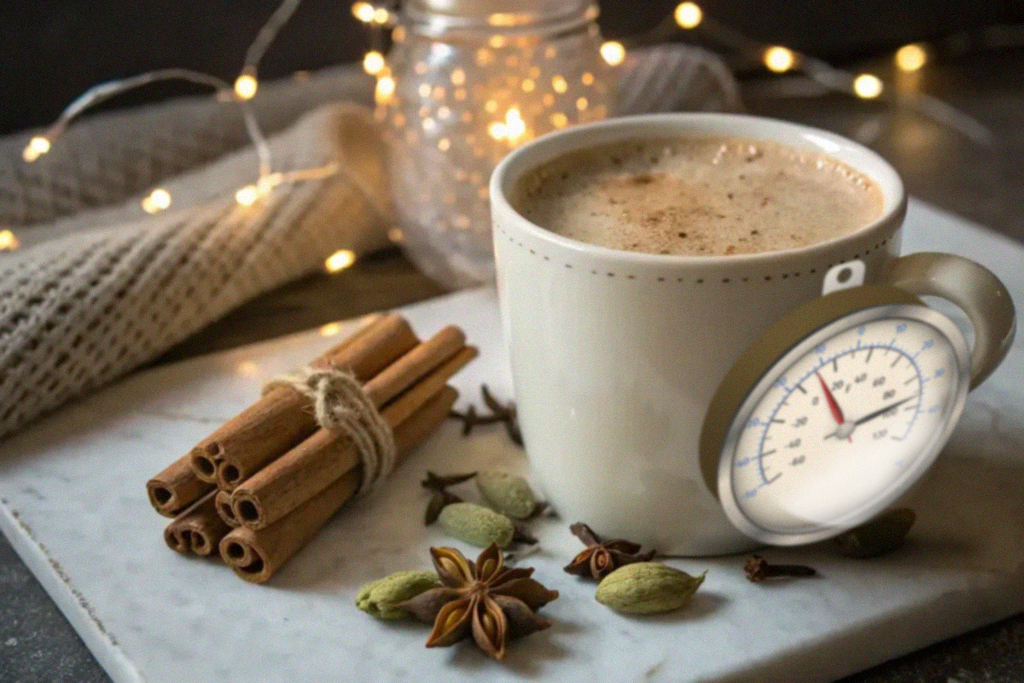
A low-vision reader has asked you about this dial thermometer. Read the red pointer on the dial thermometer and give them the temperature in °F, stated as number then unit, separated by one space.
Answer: 10 °F
